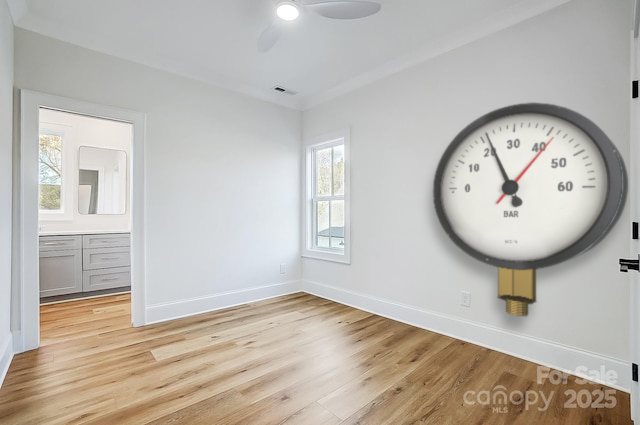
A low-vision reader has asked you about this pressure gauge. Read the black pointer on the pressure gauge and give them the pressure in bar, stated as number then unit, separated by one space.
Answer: 22 bar
